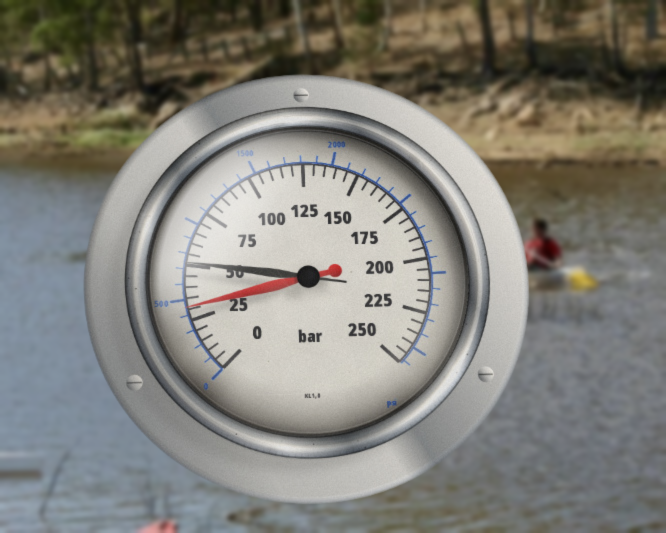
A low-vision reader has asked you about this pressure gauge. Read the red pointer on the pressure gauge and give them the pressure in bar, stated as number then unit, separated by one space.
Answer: 30 bar
